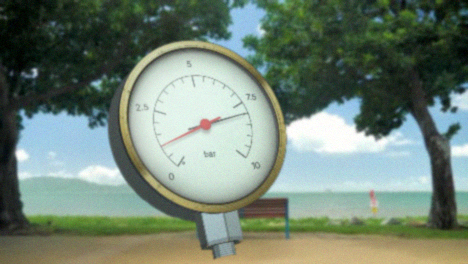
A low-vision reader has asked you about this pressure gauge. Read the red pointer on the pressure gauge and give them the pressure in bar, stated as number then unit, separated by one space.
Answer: 1 bar
